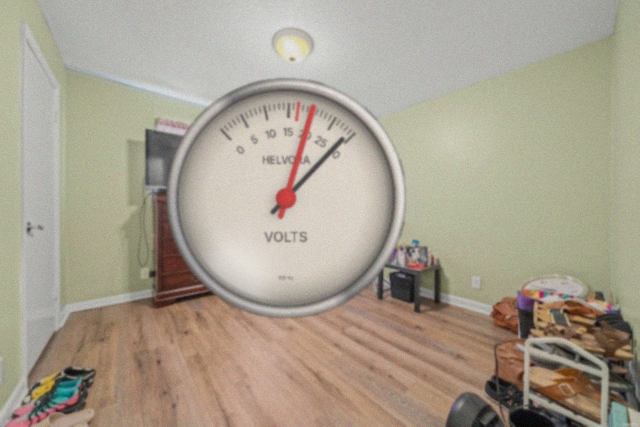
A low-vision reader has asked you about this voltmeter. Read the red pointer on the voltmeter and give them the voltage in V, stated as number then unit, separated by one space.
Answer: 20 V
